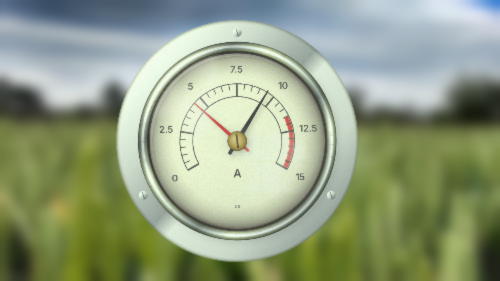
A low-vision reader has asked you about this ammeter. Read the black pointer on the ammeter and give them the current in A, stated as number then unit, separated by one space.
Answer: 9.5 A
